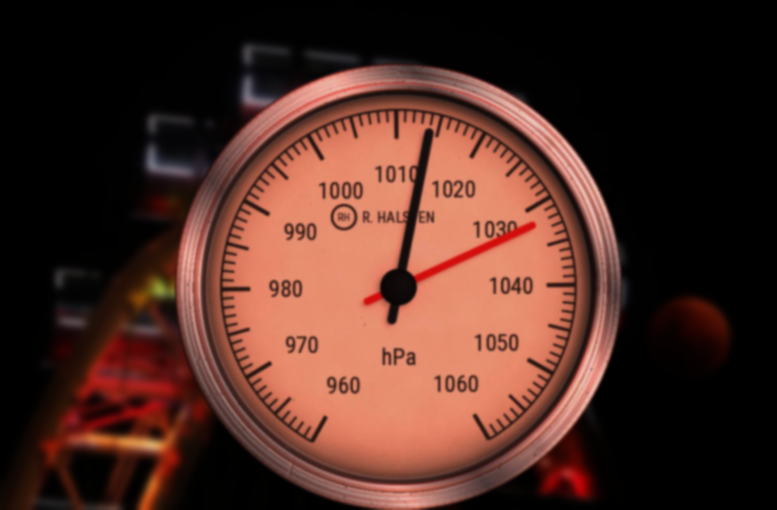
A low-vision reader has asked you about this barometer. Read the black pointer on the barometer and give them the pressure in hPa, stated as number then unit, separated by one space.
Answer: 1014 hPa
